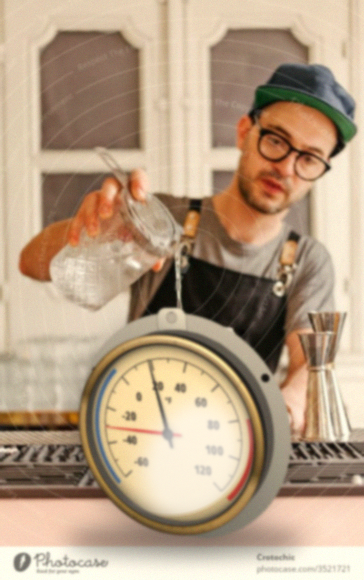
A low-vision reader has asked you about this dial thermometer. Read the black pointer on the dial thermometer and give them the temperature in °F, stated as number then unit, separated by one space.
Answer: 20 °F
